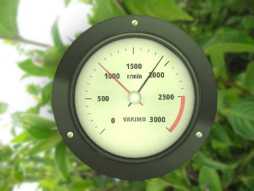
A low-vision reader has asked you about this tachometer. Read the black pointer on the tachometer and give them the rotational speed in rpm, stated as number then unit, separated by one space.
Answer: 1900 rpm
